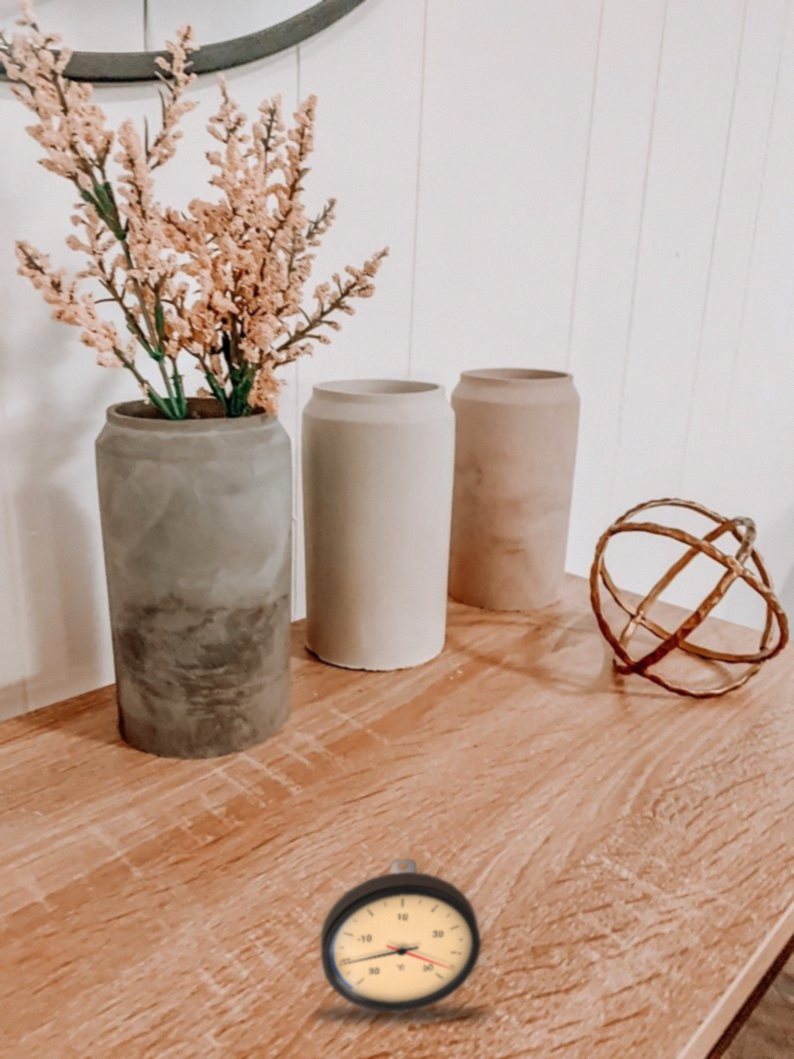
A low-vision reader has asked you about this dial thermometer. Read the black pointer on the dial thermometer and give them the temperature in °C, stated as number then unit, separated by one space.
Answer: -20 °C
